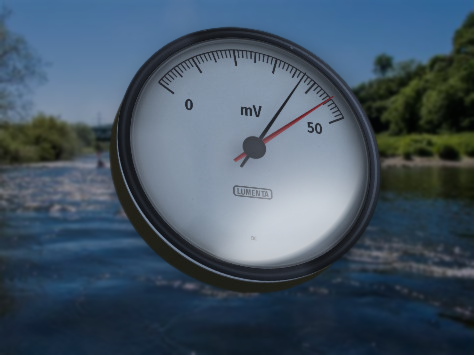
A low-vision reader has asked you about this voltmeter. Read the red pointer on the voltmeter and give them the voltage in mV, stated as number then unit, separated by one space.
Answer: 45 mV
